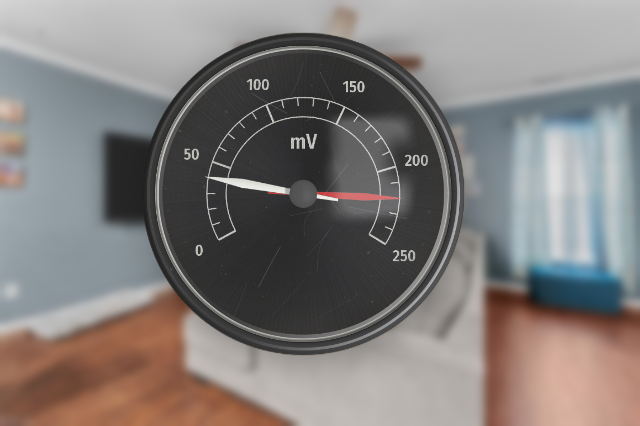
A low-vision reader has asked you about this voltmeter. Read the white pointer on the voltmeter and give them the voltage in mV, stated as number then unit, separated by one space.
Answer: 40 mV
